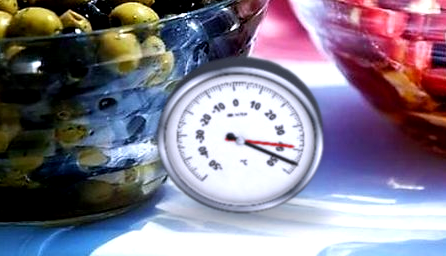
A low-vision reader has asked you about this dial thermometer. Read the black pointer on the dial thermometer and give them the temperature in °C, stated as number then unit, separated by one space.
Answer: 45 °C
